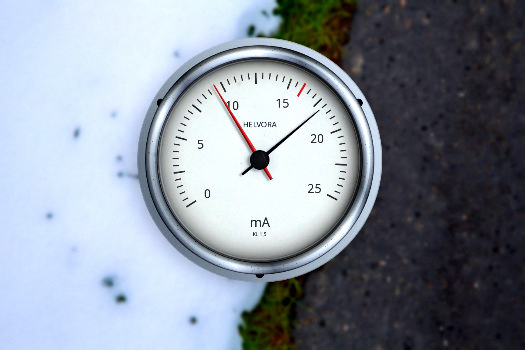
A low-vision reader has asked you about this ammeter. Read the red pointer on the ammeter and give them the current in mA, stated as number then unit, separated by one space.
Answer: 9.5 mA
